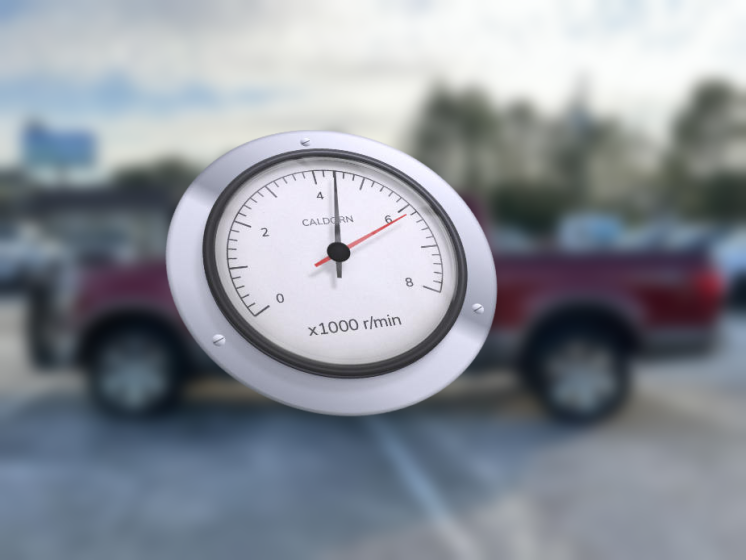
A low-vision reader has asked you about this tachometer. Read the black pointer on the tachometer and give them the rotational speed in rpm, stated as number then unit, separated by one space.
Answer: 4400 rpm
